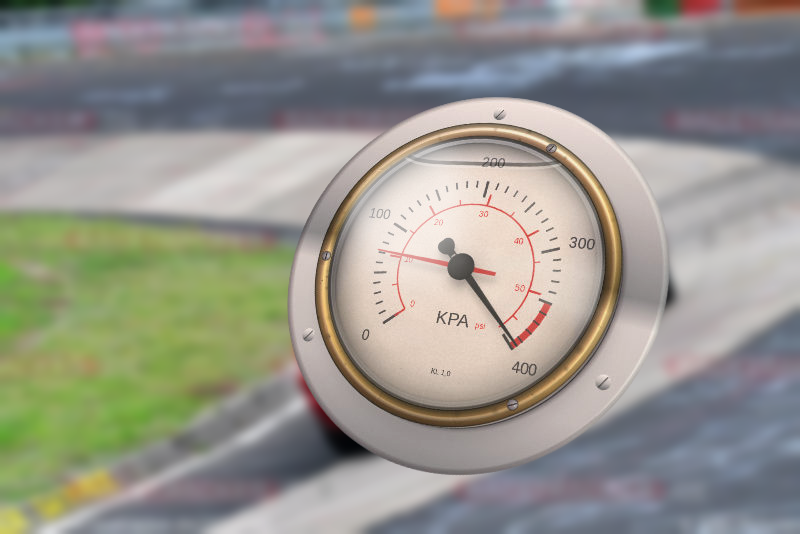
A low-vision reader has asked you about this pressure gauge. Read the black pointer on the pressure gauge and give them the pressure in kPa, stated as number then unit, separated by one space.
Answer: 395 kPa
